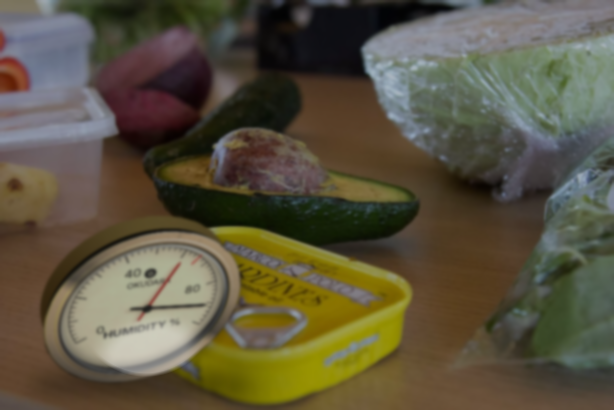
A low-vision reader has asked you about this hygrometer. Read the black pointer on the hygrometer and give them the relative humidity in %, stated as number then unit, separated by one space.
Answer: 90 %
